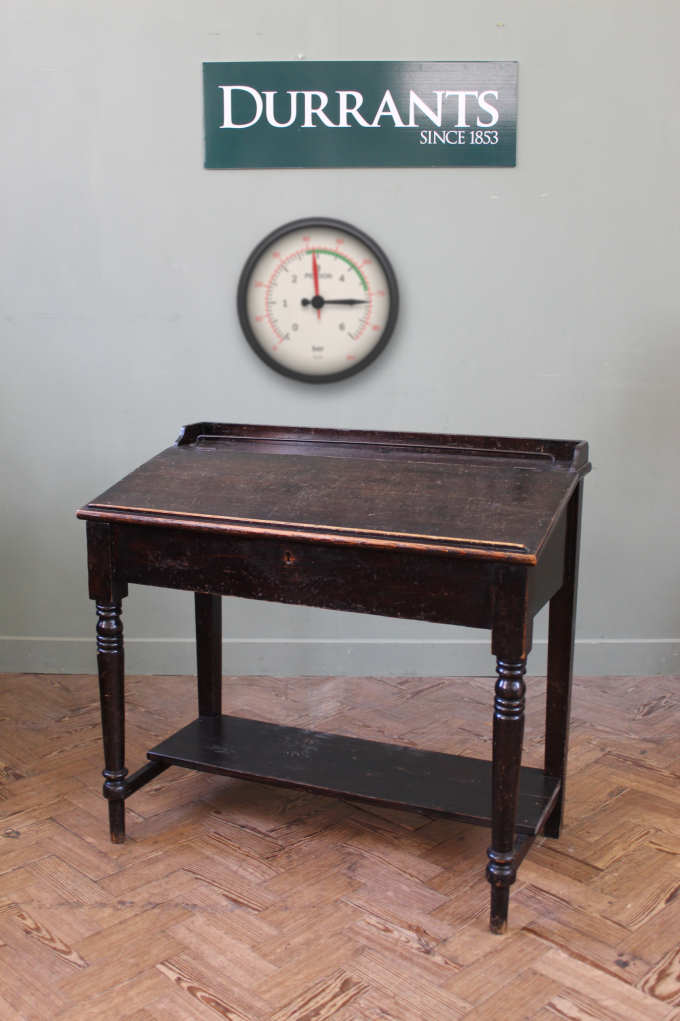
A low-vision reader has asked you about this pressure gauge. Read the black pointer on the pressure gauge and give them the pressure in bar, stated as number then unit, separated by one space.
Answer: 5 bar
